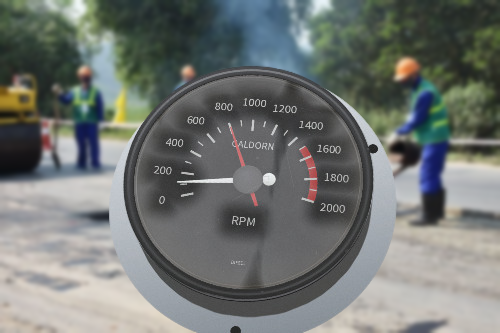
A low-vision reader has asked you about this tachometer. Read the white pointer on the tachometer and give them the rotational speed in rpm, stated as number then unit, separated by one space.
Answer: 100 rpm
